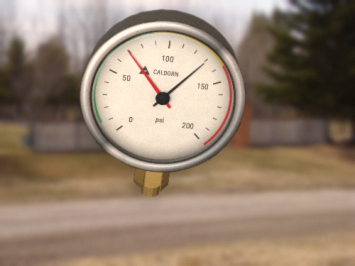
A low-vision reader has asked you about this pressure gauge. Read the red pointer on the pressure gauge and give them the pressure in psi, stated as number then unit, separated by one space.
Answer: 70 psi
